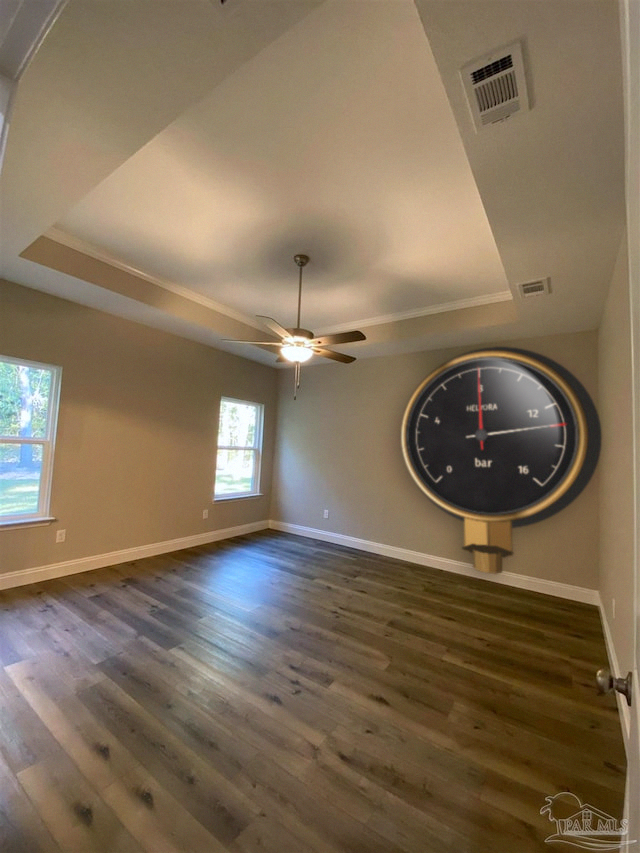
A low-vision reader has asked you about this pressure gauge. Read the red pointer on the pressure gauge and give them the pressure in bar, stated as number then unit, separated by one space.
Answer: 8 bar
